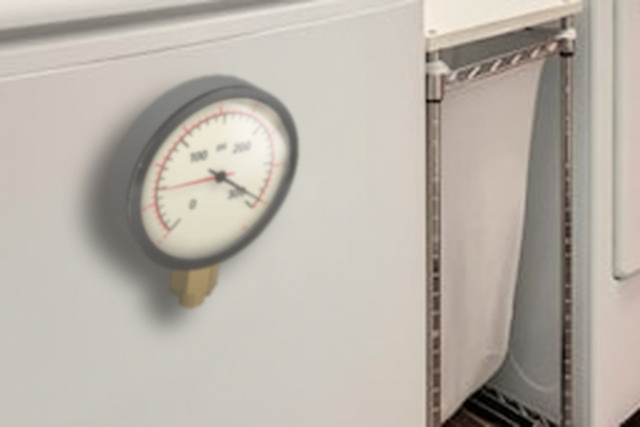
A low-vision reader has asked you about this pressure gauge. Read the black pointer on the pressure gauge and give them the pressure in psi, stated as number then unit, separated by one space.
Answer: 290 psi
